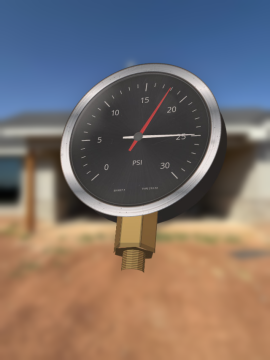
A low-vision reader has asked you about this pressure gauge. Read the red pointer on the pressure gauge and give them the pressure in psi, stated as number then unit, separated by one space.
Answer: 18 psi
